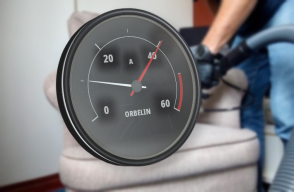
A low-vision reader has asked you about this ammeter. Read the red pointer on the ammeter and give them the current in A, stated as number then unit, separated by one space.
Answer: 40 A
